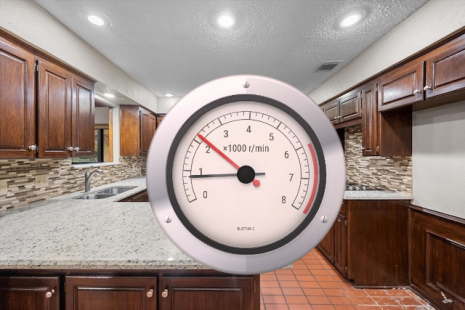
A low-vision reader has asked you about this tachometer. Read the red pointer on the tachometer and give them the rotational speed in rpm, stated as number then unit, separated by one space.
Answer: 2200 rpm
